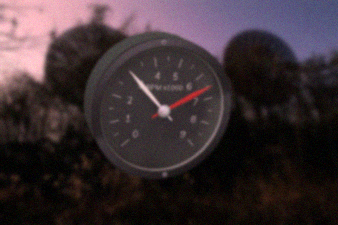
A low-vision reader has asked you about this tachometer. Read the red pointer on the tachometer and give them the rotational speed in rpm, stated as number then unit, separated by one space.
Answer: 6500 rpm
